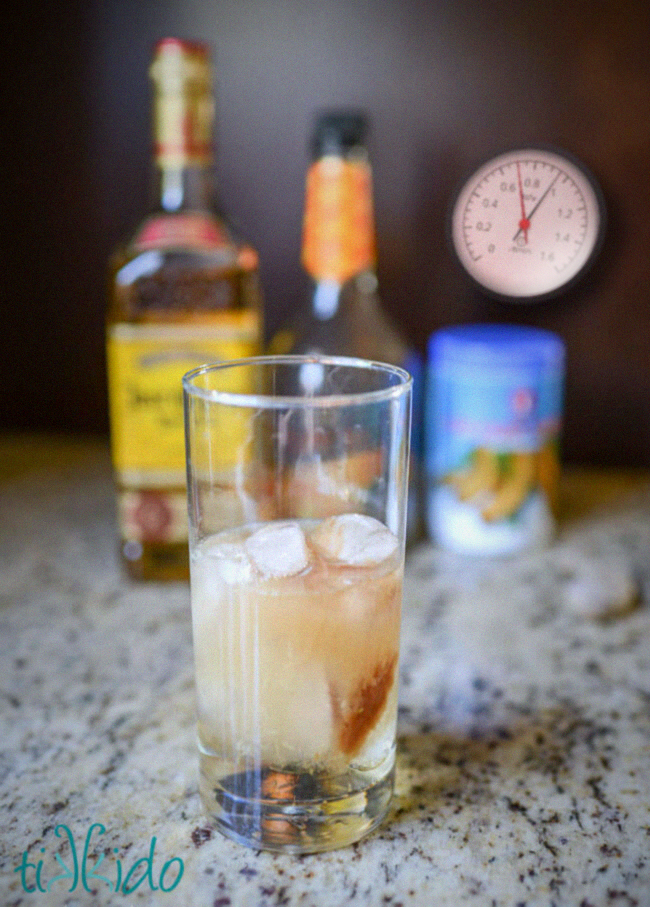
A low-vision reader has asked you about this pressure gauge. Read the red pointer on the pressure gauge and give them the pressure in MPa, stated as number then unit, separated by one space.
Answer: 0.7 MPa
